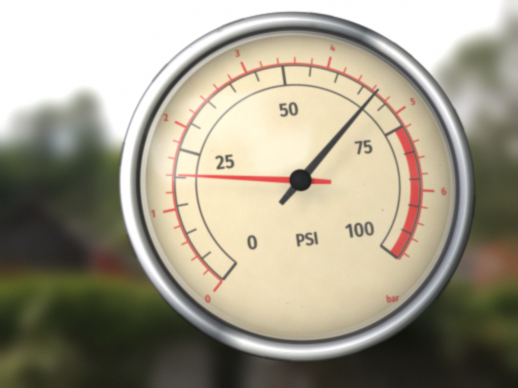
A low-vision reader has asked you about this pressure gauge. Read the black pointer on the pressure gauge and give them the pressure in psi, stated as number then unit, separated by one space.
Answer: 67.5 psi
